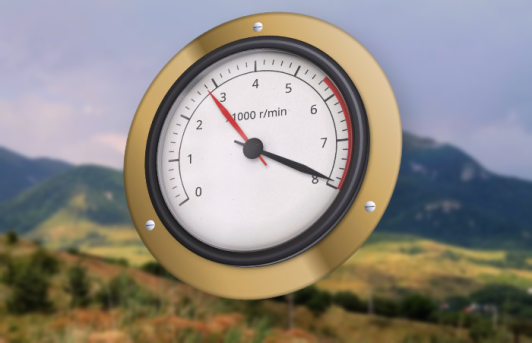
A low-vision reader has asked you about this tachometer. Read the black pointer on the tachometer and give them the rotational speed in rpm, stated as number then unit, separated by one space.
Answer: 7900 rpm
